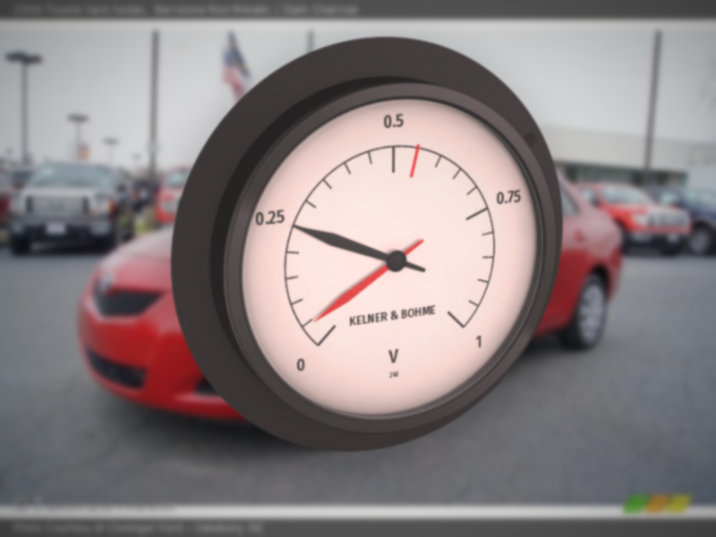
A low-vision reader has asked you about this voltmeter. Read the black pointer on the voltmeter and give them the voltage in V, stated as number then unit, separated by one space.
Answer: 0.25 V
